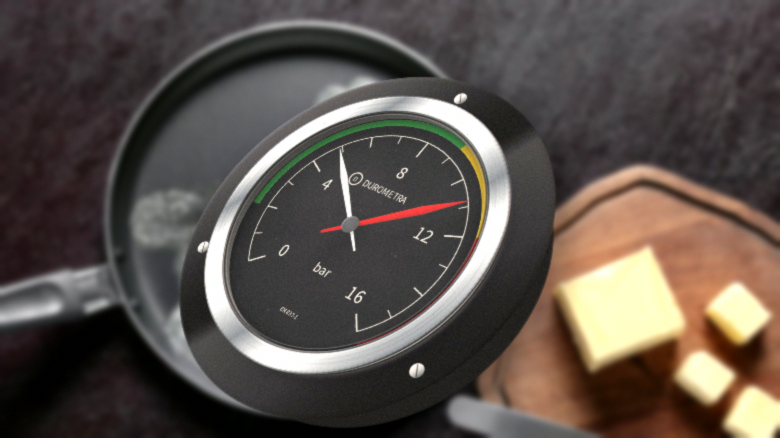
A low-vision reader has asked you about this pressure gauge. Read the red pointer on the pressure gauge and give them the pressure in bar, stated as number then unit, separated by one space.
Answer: 11 bar
